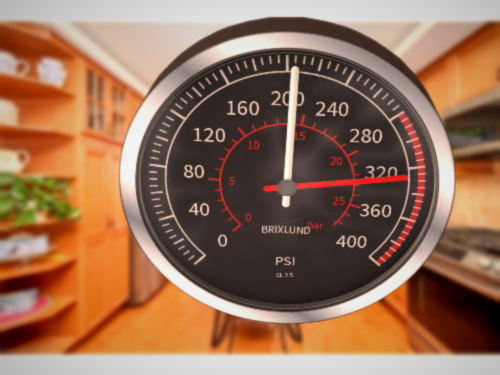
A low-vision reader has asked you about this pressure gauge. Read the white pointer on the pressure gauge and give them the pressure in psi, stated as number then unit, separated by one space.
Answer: 205 psi
